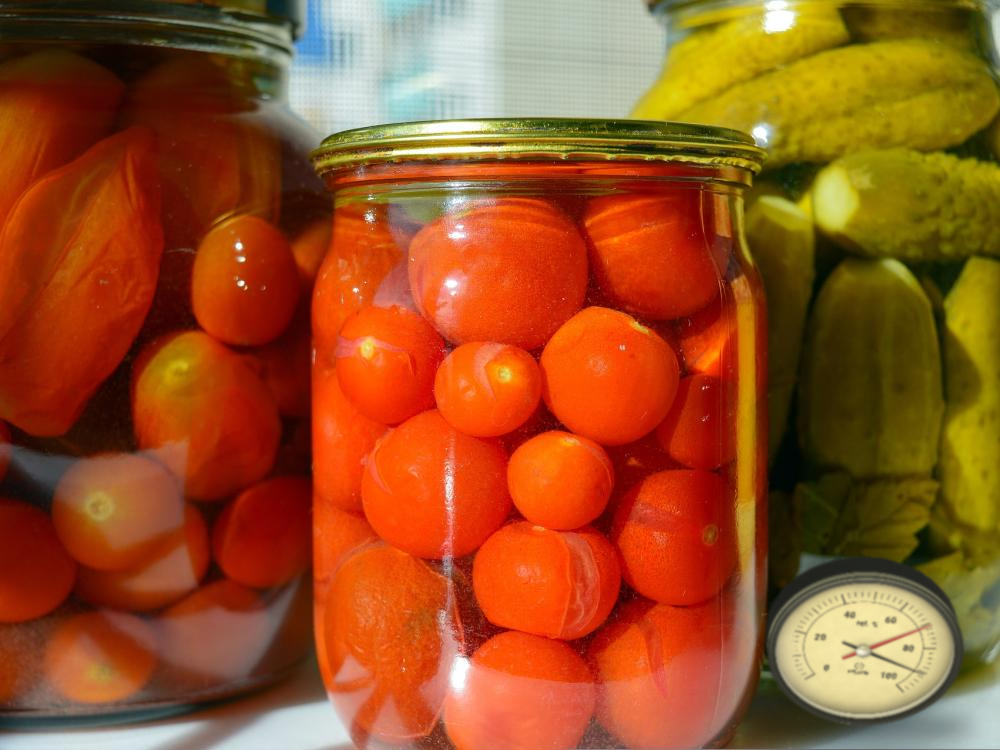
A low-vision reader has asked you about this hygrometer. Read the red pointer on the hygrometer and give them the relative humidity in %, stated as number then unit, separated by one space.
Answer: 70 %
